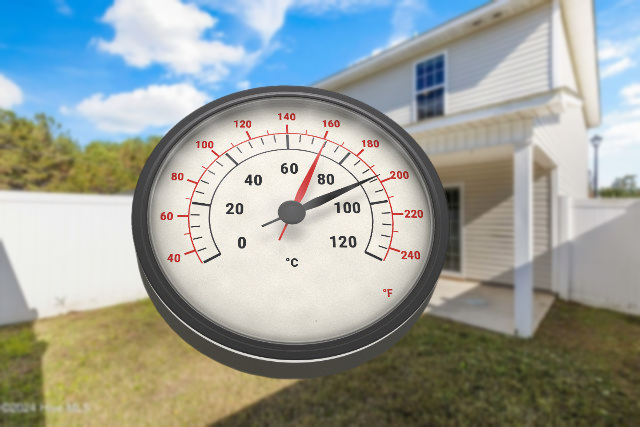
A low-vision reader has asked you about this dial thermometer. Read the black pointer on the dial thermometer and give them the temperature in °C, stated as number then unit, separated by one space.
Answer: 92 °C
